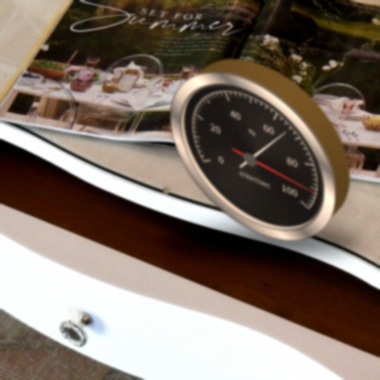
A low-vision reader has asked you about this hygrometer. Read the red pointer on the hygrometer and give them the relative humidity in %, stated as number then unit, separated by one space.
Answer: 90 %
